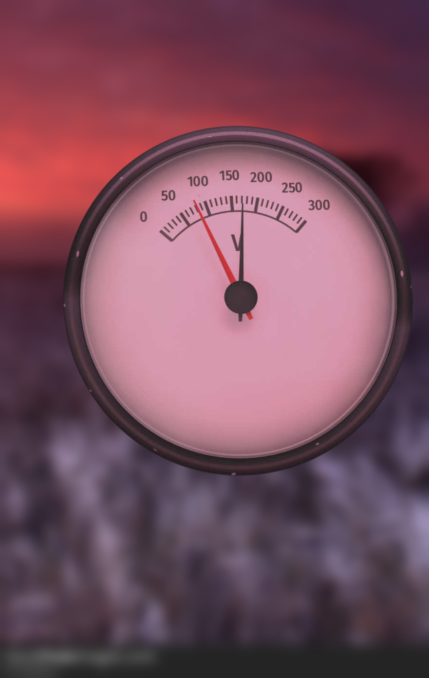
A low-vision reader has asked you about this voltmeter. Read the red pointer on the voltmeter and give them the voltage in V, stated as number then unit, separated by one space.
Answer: 80 V
